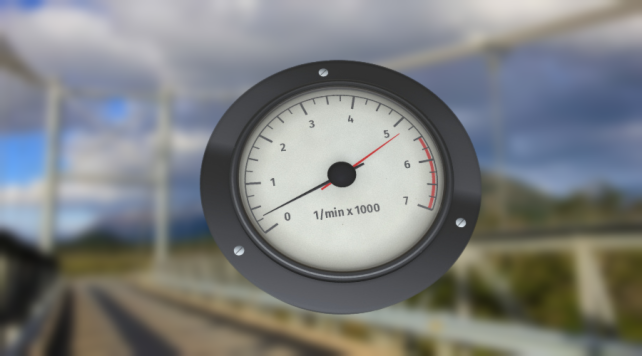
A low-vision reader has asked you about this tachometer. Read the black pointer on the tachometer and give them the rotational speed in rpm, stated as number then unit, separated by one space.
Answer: 250 rpm
